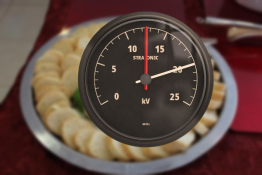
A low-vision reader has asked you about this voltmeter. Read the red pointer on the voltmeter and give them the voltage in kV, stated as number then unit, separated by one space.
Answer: 12.5 kV
